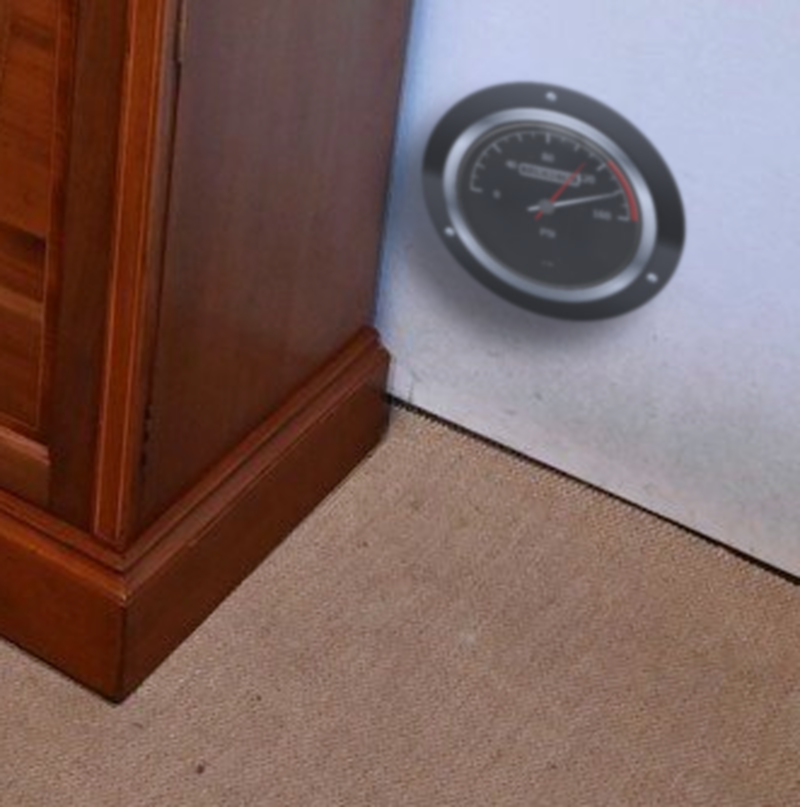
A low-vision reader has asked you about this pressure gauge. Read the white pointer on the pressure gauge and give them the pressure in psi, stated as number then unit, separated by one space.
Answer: 140 psi
